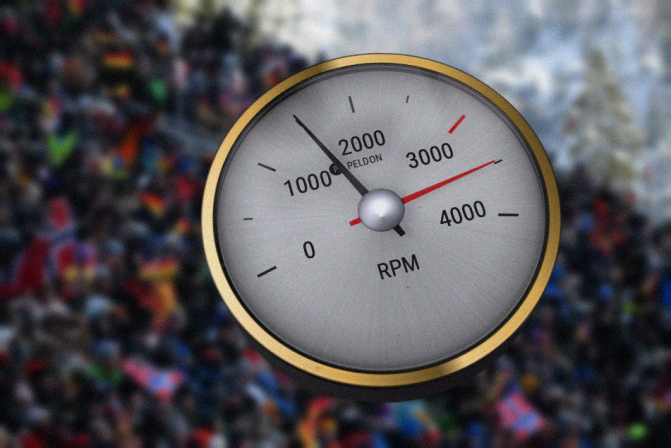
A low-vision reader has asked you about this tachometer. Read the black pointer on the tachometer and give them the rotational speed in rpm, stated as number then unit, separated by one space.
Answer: 1500 rpm
